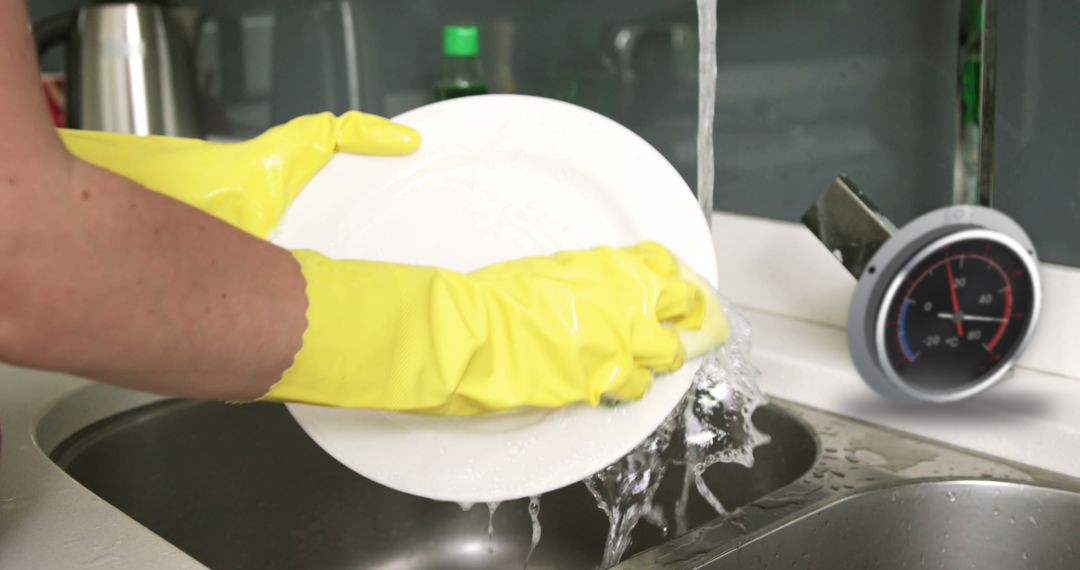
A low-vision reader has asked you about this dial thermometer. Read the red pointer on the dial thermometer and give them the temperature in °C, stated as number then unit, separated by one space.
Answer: 15 °C
